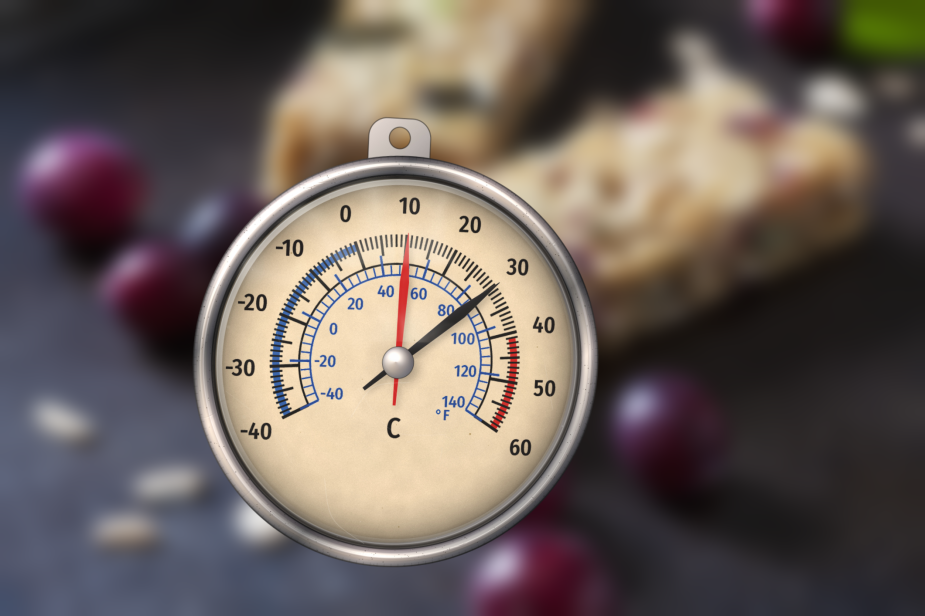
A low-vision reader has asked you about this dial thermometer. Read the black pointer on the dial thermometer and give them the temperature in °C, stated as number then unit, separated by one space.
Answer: 30 °C
